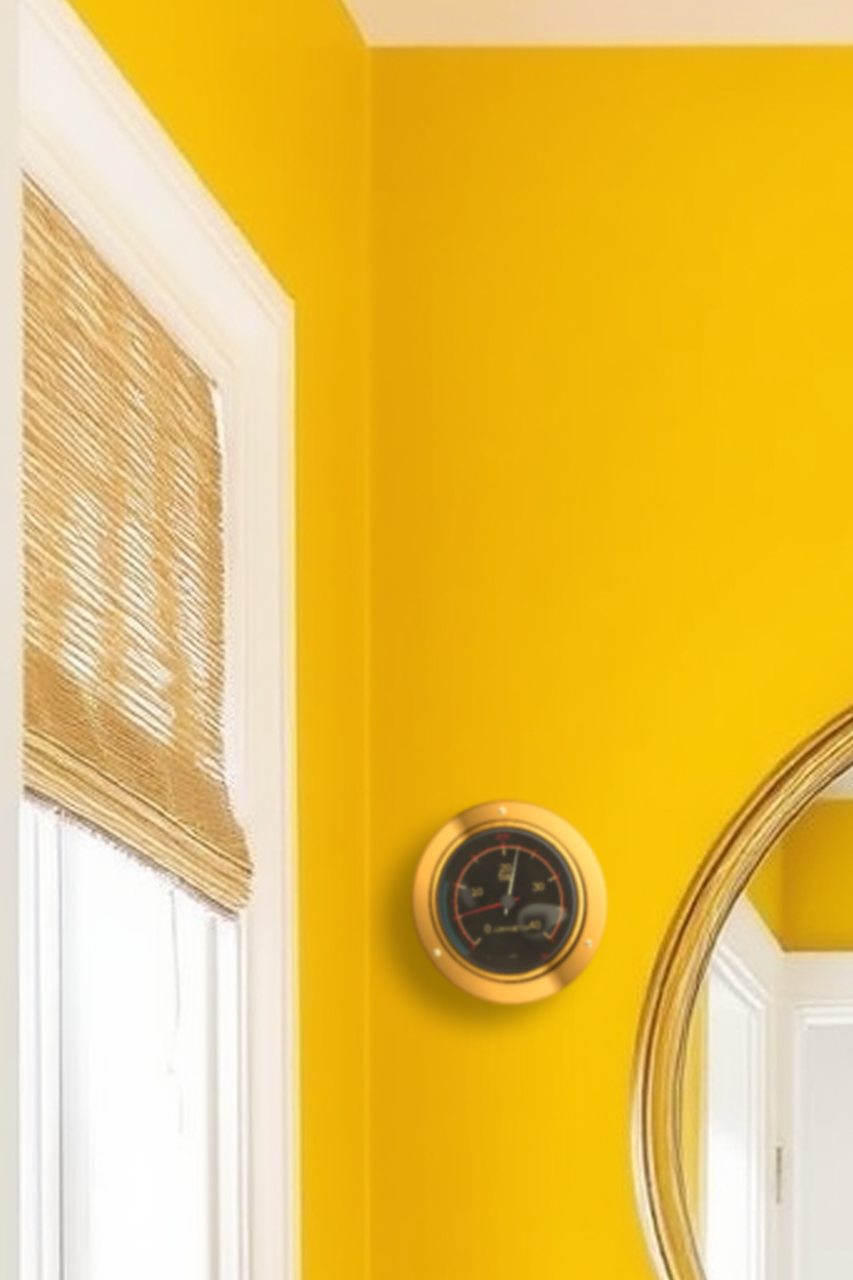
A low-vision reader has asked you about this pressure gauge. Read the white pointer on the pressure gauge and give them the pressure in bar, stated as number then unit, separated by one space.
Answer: 22.5 bar
